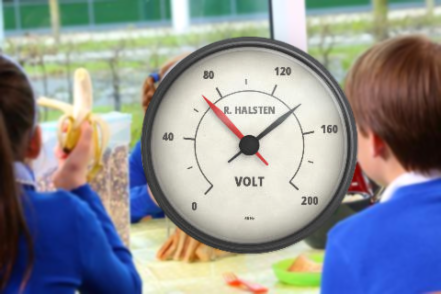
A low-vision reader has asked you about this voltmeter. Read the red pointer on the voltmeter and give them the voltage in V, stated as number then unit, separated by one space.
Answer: 70 V
